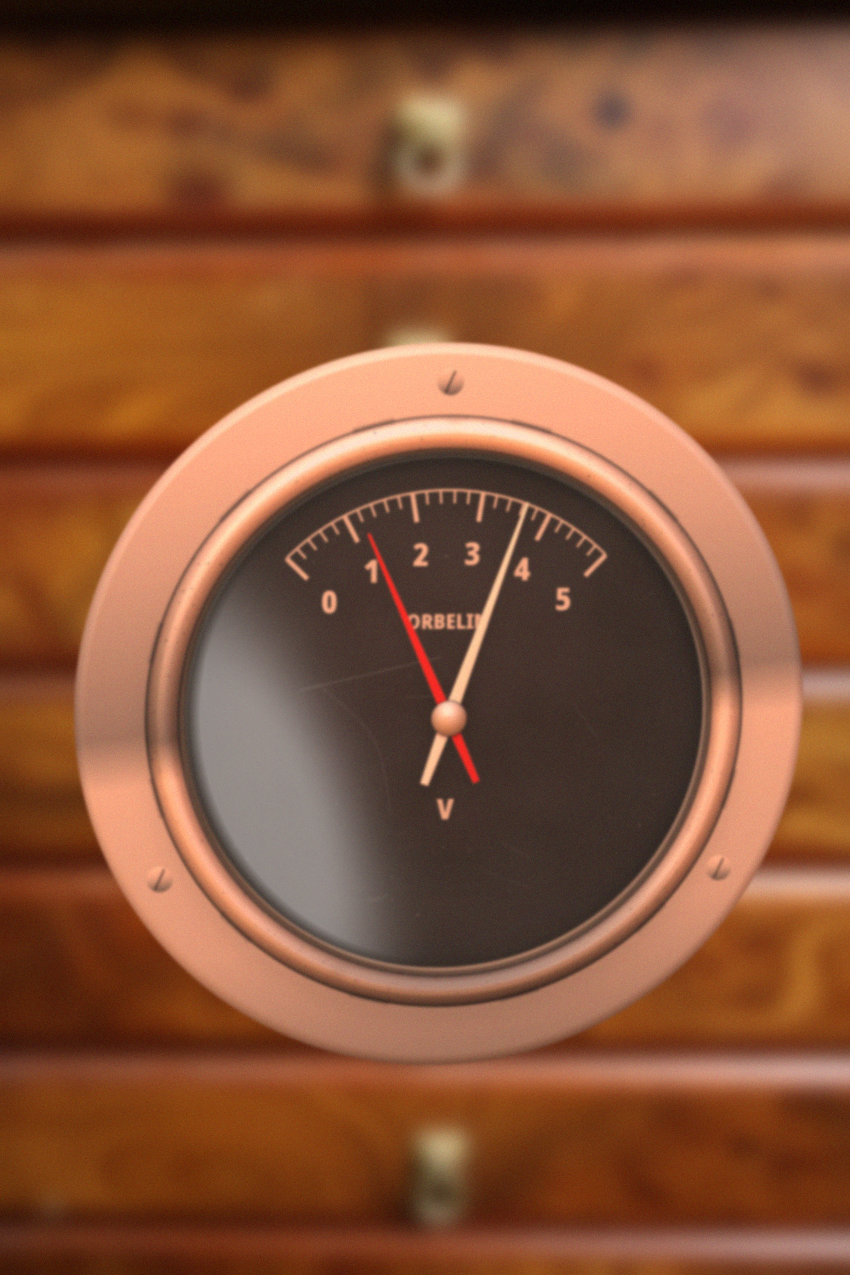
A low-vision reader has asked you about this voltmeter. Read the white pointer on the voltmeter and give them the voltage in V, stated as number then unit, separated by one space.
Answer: 3.6 V
